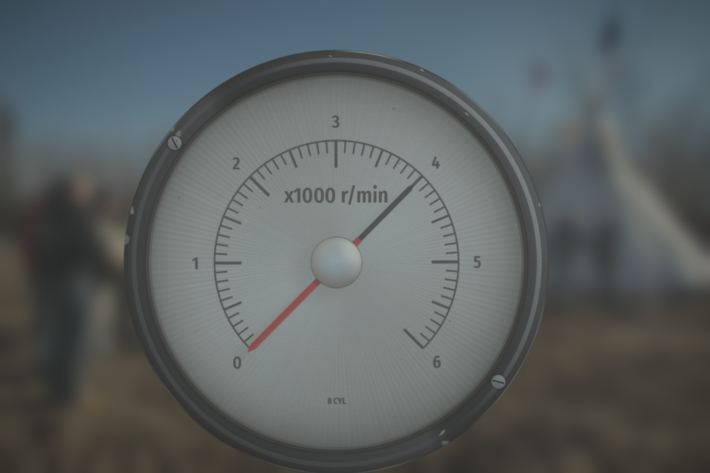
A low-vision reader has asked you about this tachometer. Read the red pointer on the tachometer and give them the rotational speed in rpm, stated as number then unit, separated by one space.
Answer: 0 rpm
